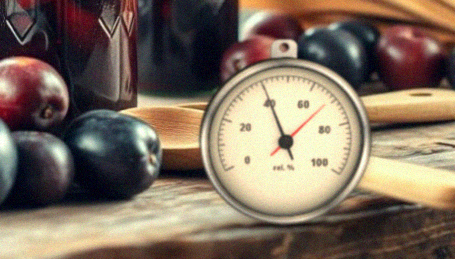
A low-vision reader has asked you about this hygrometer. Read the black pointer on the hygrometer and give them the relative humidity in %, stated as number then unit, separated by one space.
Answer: 40 %
